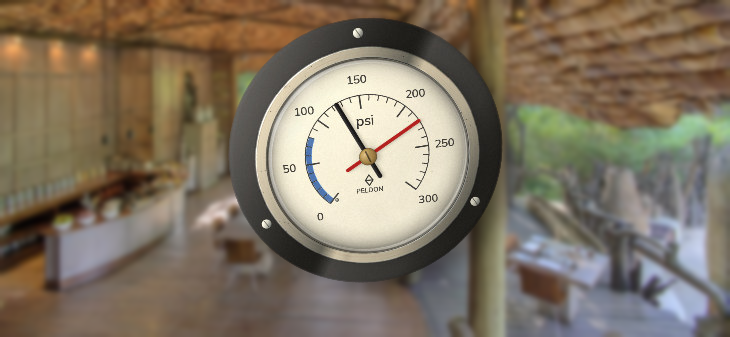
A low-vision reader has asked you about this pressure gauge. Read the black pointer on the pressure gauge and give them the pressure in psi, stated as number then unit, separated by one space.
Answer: 125 psi
